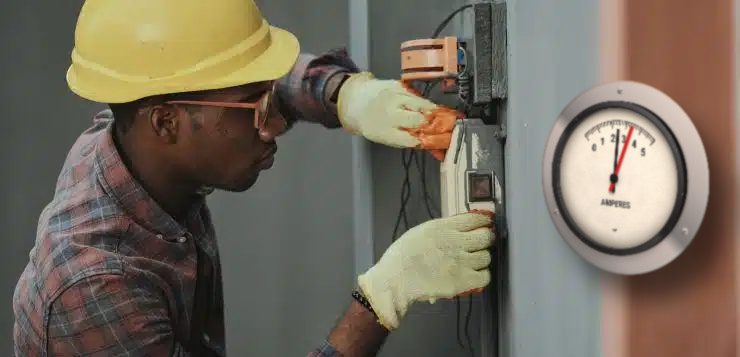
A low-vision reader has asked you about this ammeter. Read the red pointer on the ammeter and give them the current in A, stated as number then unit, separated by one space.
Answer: 3.5 A
